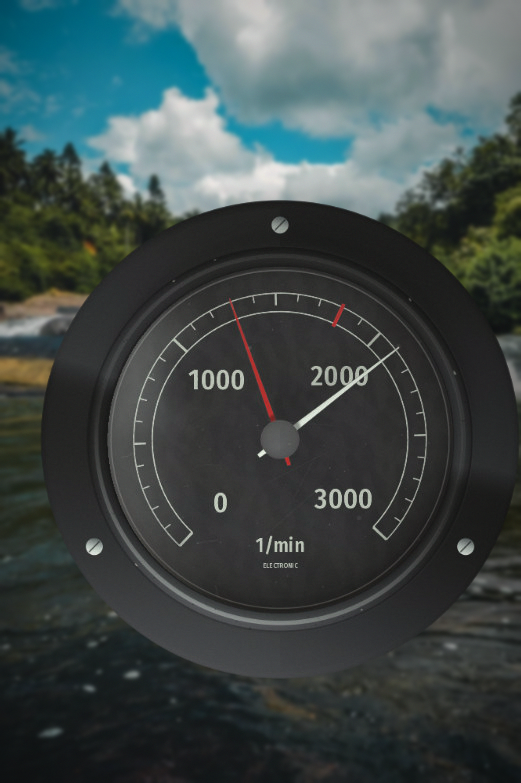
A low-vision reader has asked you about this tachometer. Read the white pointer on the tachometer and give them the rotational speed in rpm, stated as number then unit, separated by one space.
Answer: 2100 rpm
